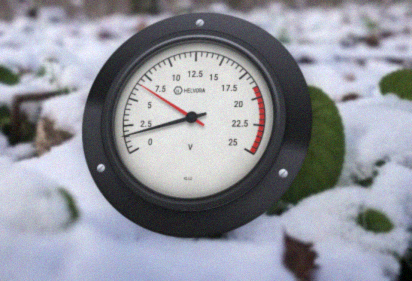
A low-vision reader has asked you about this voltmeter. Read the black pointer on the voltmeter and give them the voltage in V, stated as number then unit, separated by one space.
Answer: 1.5 V
